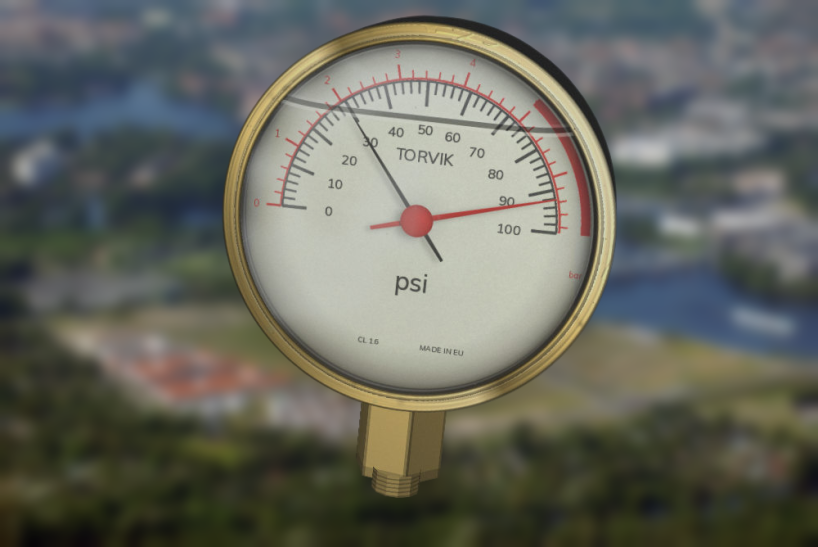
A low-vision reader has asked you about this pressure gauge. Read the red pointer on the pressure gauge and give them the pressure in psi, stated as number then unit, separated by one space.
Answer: 92 psi
